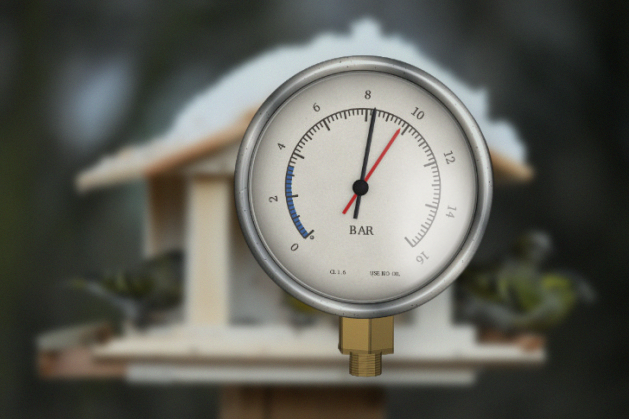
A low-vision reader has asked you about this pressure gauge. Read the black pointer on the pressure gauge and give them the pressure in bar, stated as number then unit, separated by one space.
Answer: 8.4 bar
